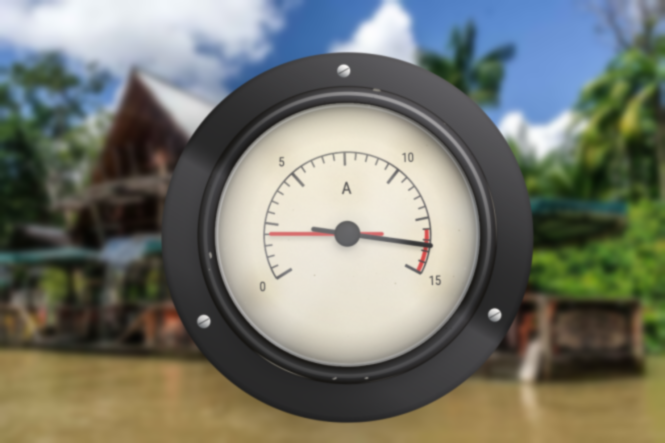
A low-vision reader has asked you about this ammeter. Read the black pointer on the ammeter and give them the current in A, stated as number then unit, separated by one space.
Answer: 13.75 A
